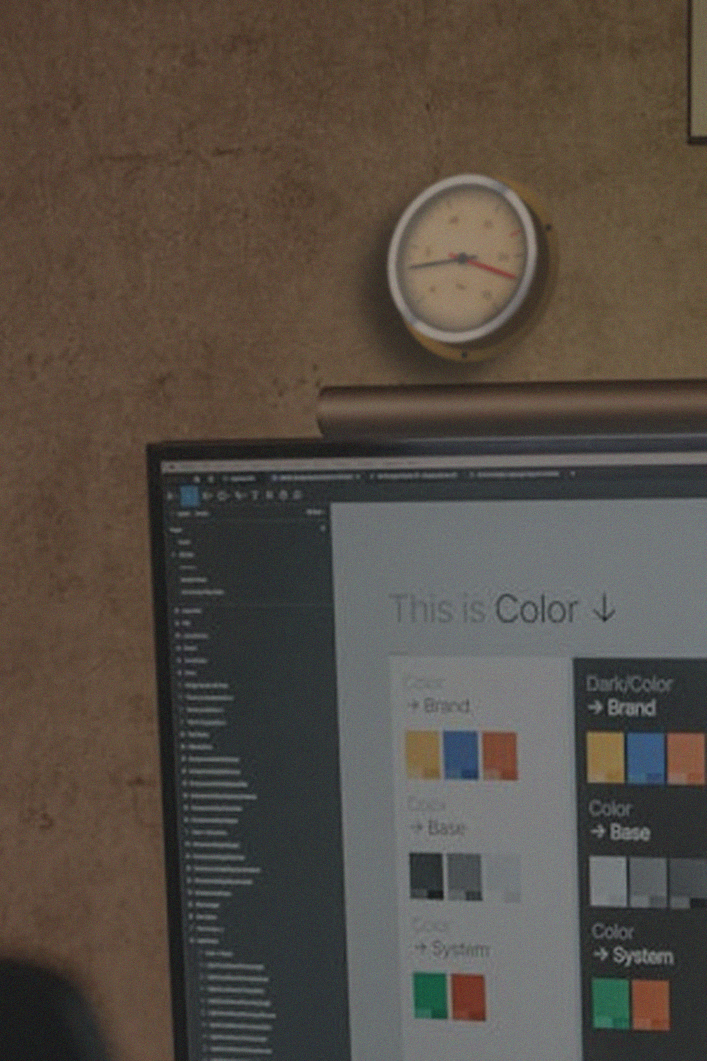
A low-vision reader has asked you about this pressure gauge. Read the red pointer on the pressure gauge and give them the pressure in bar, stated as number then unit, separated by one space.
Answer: 22 bar
